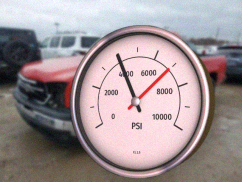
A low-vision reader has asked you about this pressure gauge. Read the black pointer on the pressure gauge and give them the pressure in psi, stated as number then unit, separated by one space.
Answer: 4000 psi
